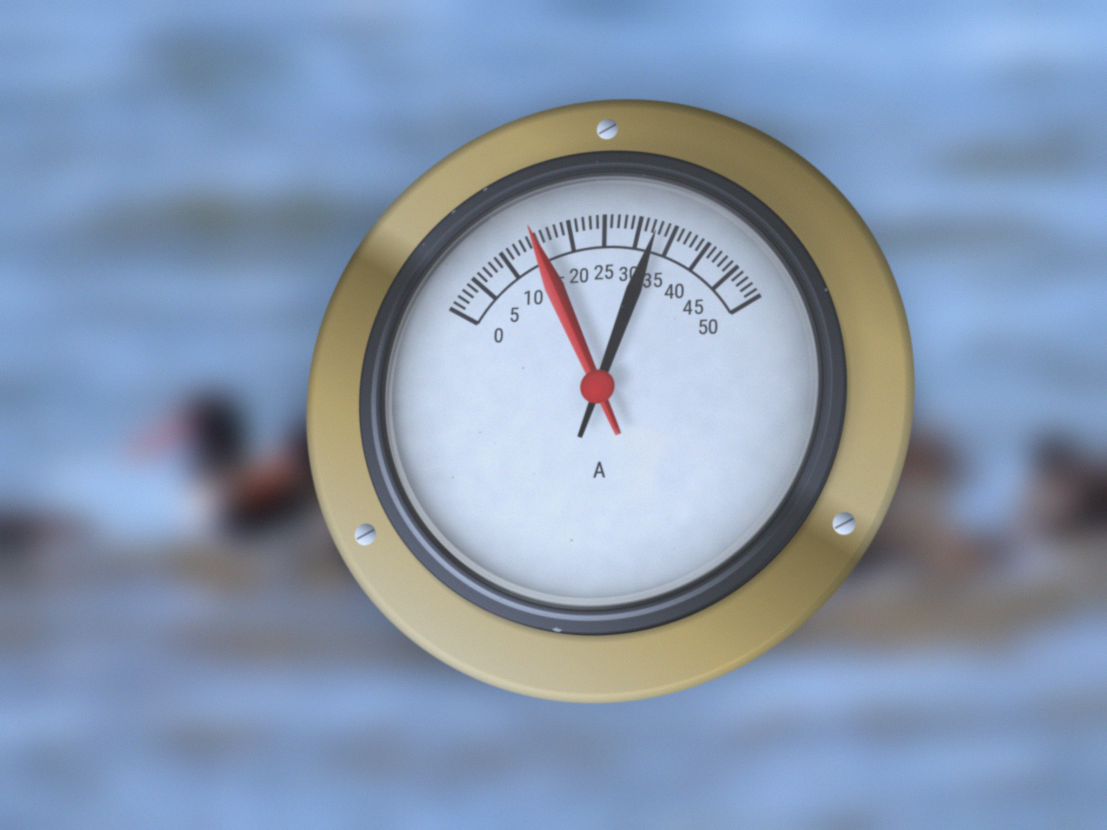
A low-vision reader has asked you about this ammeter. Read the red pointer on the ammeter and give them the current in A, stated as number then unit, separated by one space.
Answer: 15 A
